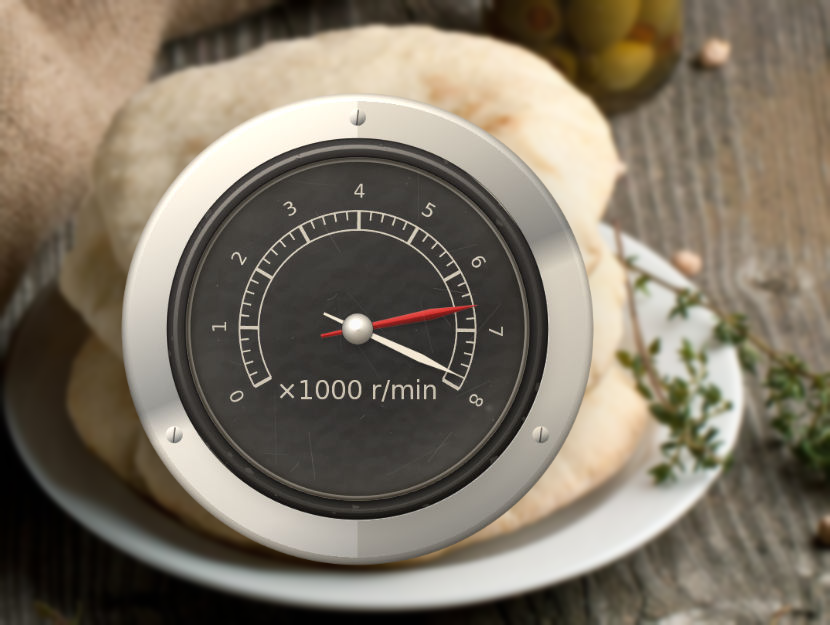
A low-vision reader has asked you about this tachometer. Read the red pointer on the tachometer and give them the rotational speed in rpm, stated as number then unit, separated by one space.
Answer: 6600 rpm
